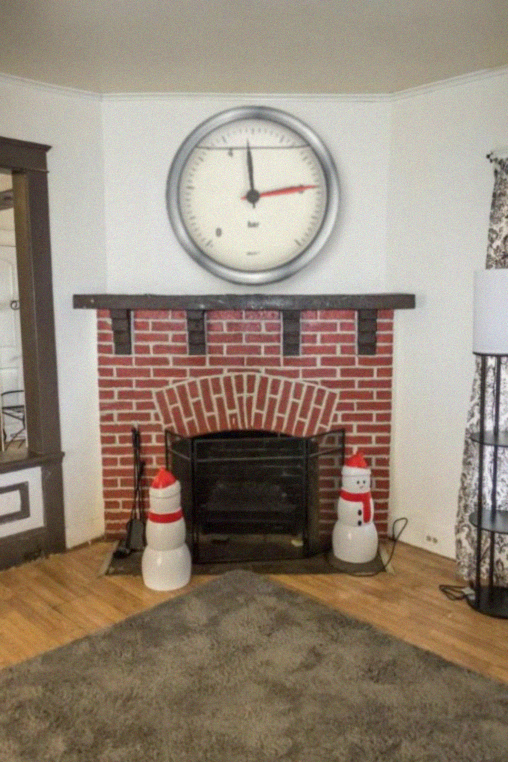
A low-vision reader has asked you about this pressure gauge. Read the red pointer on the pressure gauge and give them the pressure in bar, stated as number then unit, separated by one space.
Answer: 8 bar
